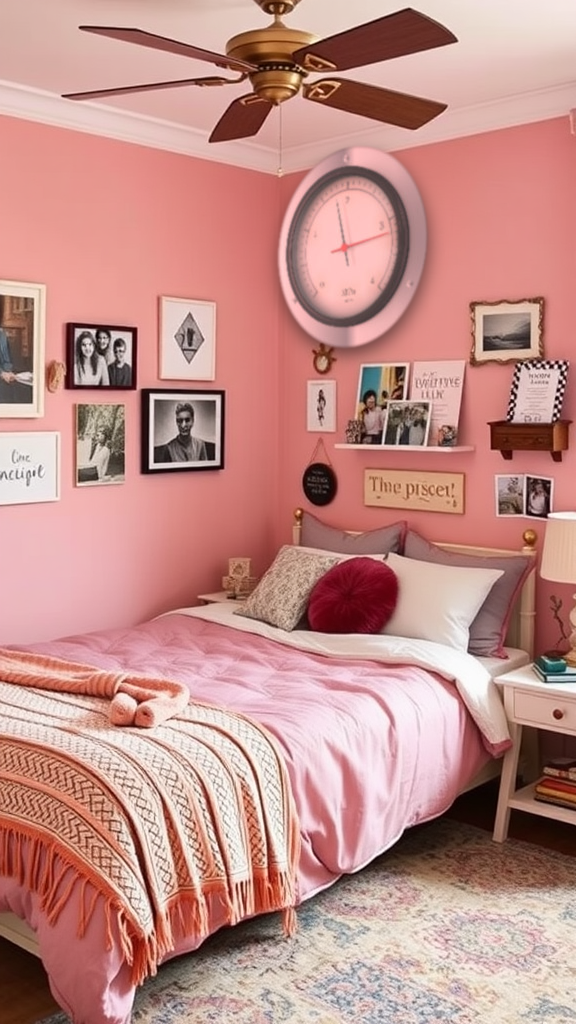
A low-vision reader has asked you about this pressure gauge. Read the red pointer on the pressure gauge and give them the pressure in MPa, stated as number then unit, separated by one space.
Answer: 3.2 MPa
